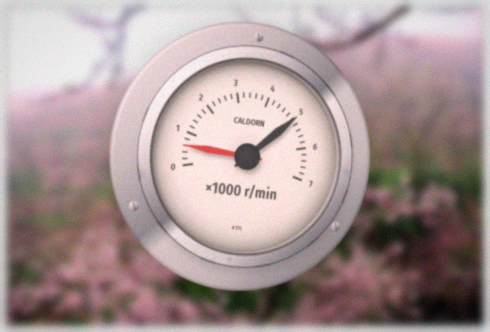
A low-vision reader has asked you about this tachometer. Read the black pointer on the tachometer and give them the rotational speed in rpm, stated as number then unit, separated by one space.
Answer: 5000 rpm
